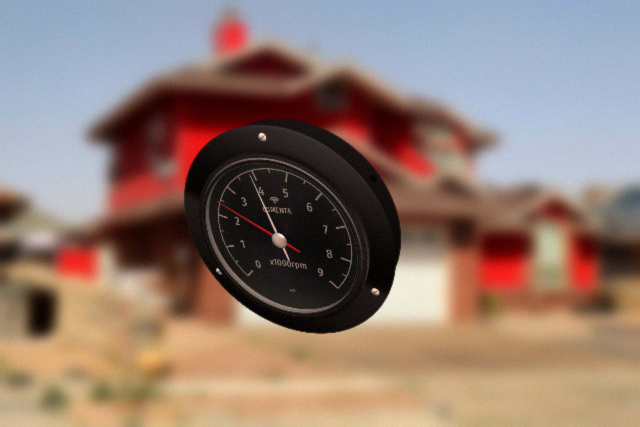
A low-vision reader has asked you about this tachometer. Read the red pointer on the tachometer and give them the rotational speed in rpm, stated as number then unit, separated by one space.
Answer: 2500 rpm
